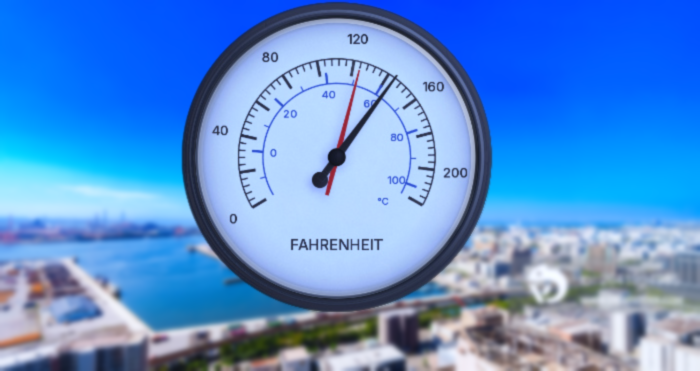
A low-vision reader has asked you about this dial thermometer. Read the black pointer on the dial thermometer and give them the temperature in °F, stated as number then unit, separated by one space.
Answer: 144 °F
